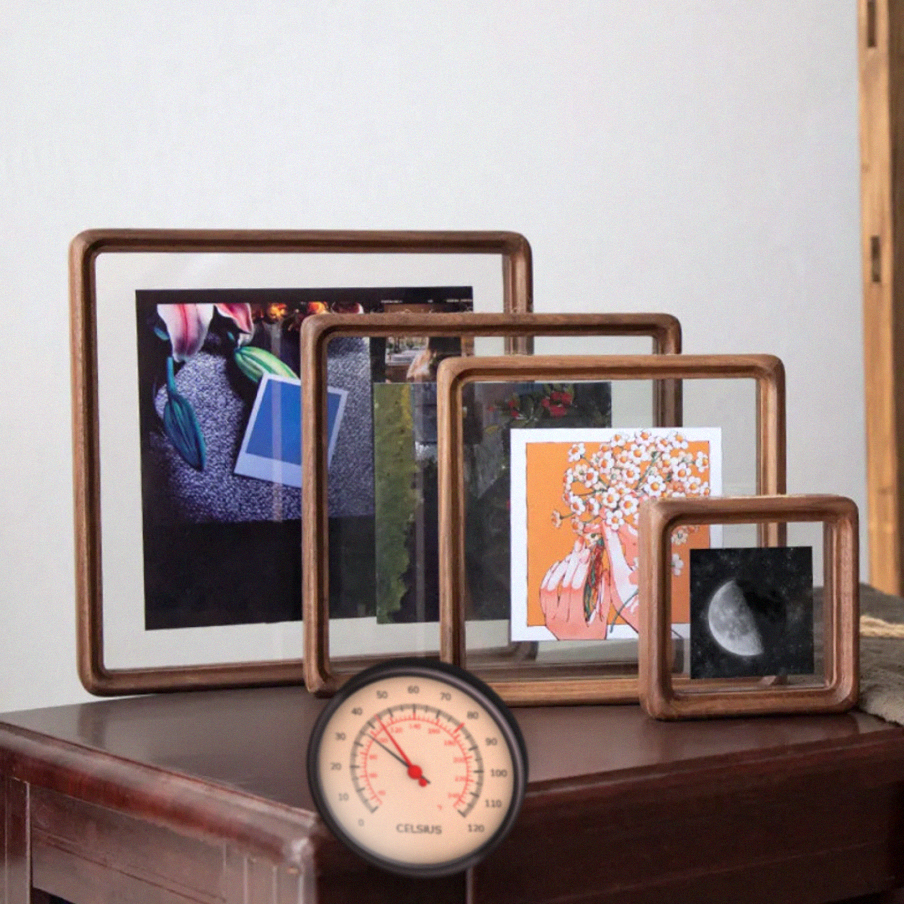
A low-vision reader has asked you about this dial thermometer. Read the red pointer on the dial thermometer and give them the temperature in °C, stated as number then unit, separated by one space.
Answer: 45 °C
